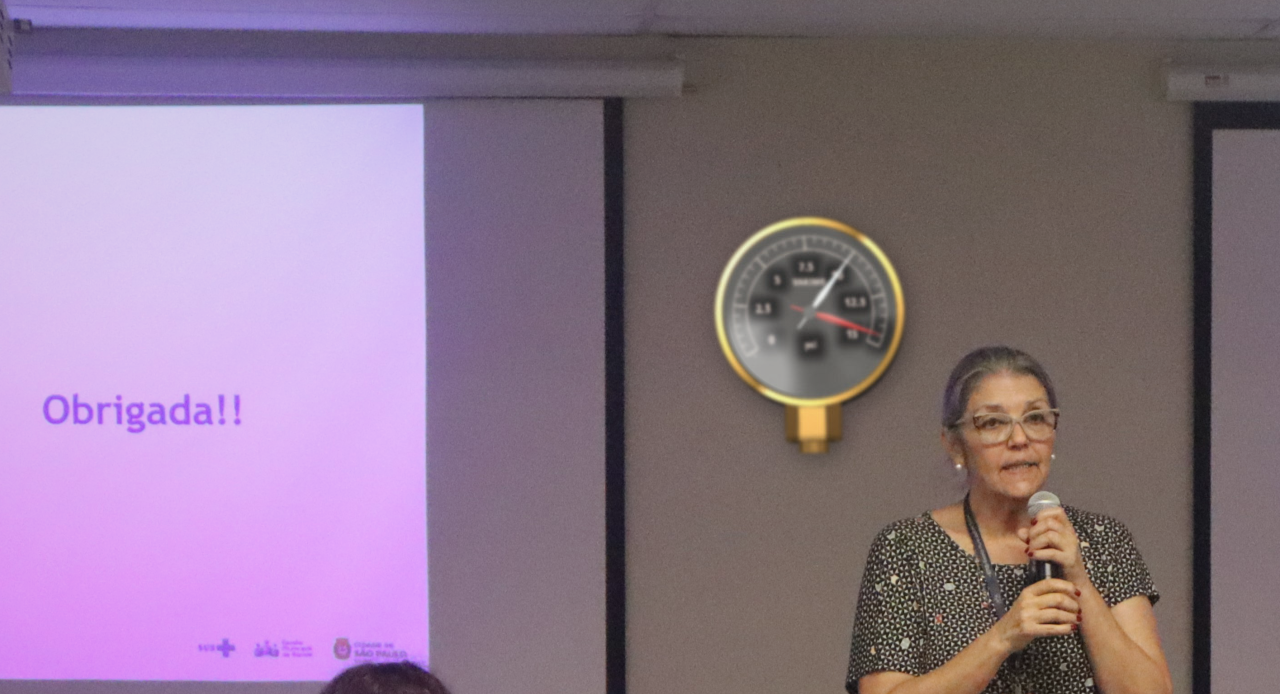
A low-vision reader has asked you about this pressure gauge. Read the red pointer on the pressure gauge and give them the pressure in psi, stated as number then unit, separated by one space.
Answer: 14.5 psi
